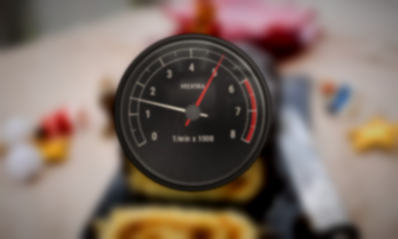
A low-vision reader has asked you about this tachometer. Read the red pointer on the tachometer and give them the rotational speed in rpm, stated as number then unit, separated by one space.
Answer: 5000 rpm
